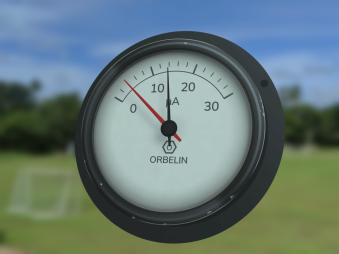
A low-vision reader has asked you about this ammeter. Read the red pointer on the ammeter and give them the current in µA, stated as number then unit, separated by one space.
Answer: 4 µA
